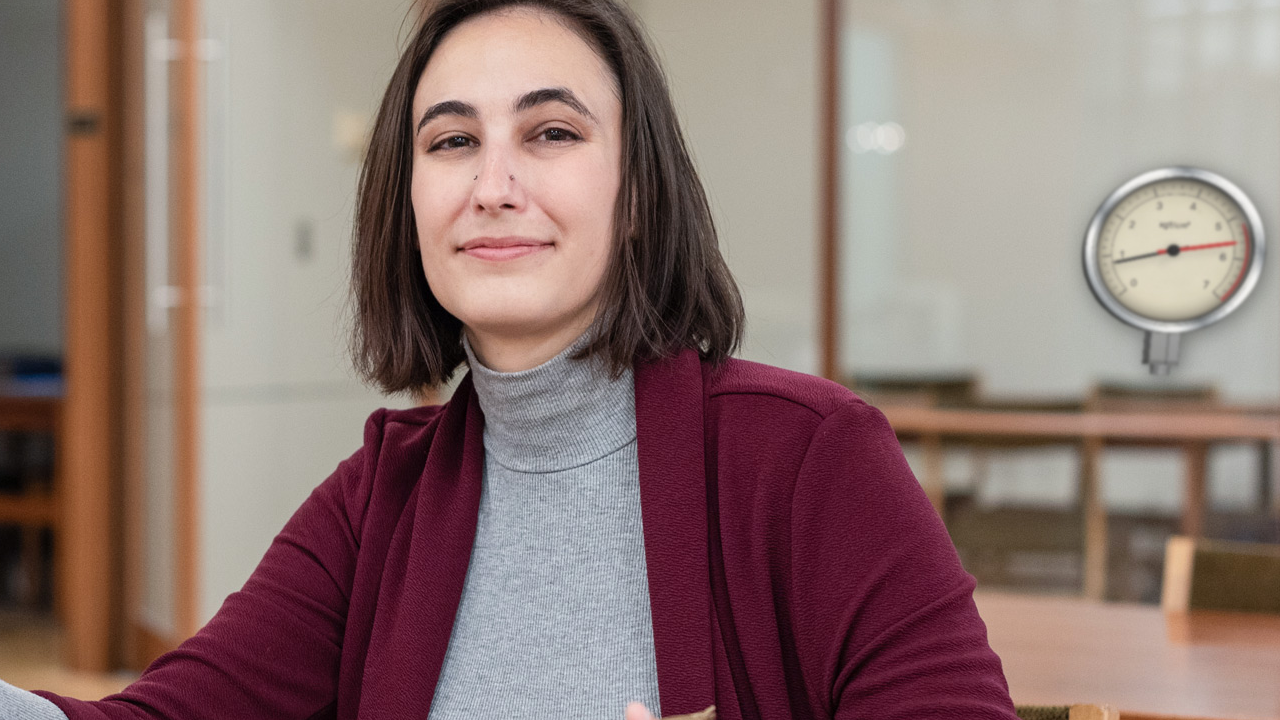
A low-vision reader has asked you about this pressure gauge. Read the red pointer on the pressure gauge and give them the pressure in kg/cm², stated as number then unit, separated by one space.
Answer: 5.6 kg/cm²
